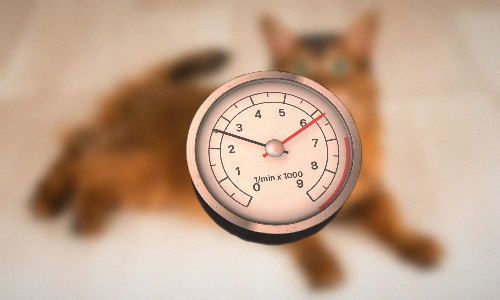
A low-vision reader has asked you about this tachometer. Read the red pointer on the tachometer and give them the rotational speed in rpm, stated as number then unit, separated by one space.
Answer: 6250 rpm
